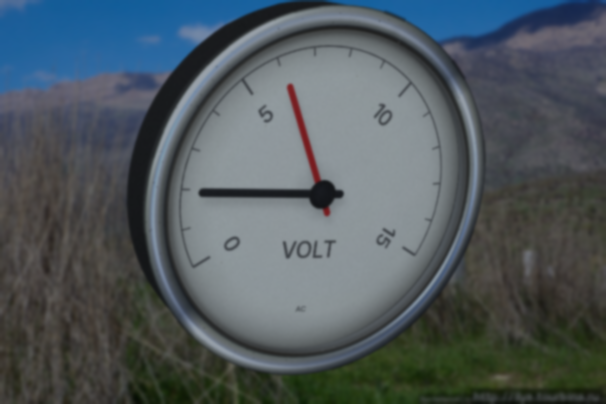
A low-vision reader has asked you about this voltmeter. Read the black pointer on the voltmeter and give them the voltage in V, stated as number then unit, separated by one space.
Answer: 2 V
